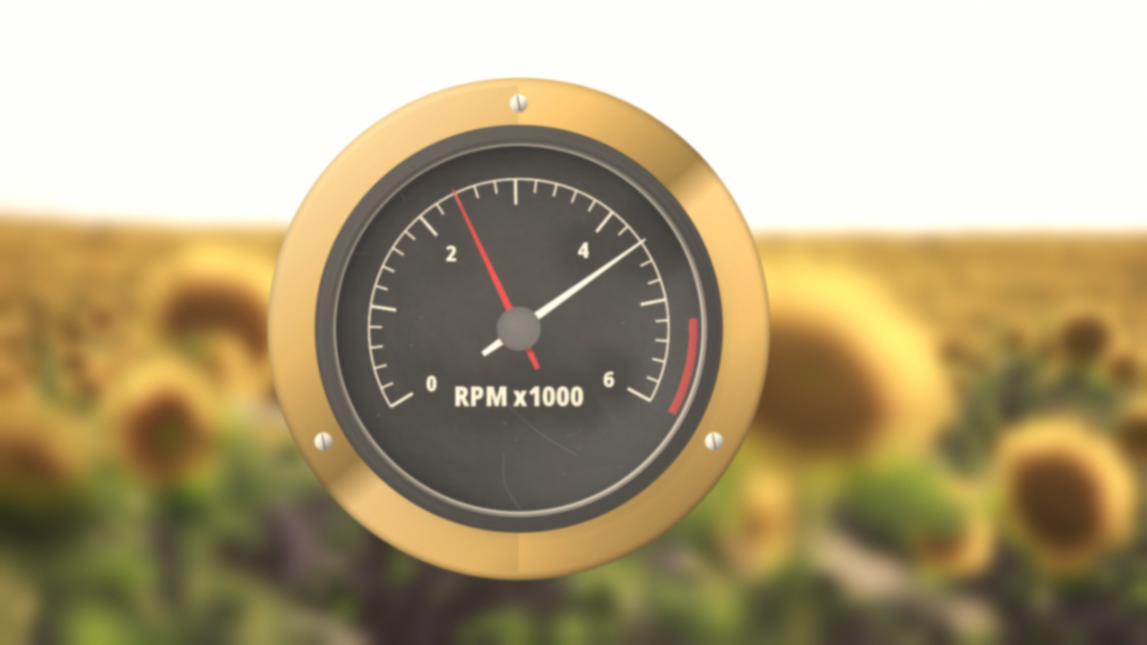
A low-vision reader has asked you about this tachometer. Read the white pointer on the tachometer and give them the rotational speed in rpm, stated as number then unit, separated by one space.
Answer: 4400 rpm
